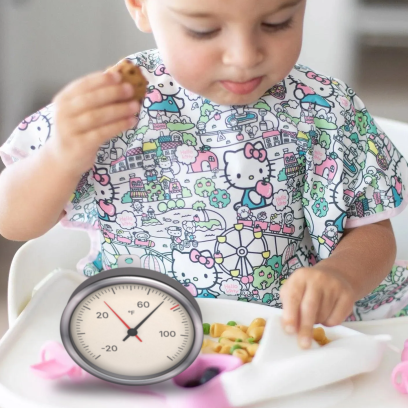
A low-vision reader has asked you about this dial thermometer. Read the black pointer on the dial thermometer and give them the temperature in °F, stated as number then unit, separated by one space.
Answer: 70 °F
